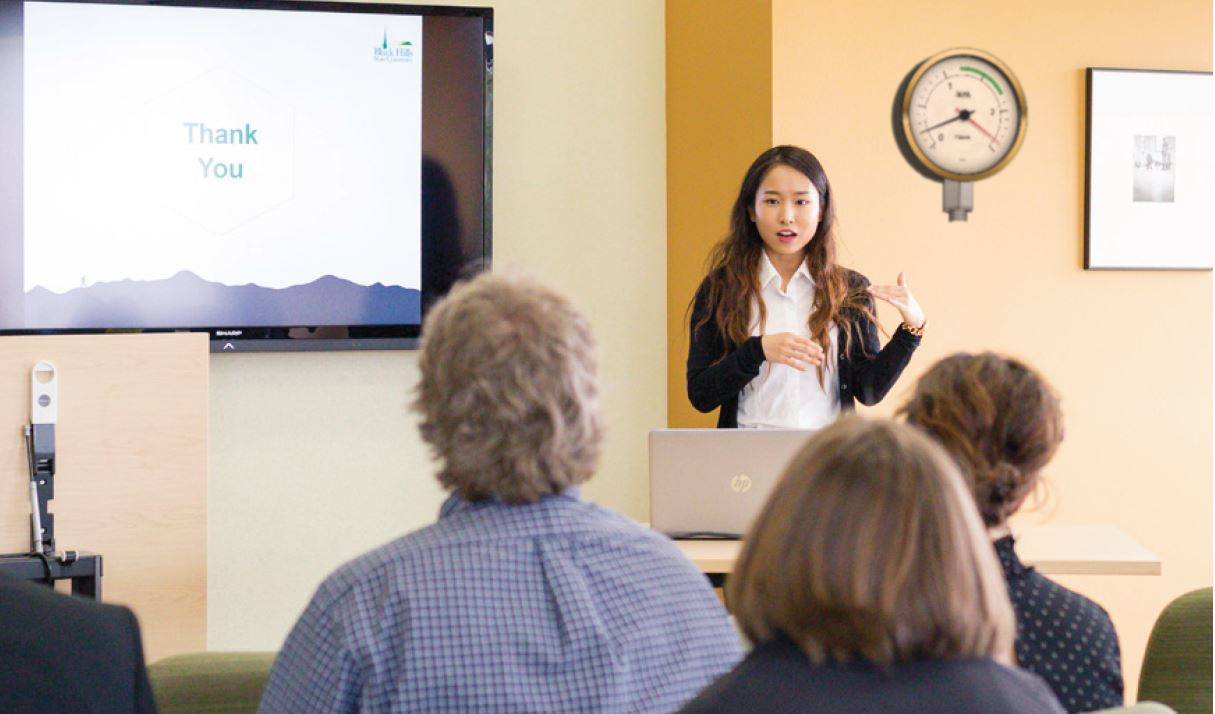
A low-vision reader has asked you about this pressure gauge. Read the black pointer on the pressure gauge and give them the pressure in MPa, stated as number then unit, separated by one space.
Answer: 0.2 MPa
